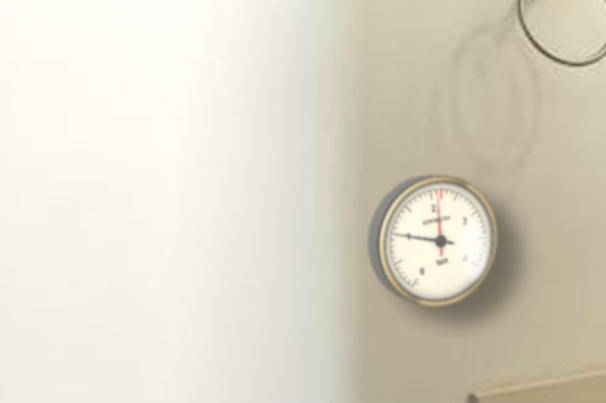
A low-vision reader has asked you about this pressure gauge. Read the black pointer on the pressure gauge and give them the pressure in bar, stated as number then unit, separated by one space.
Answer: 1 bar
